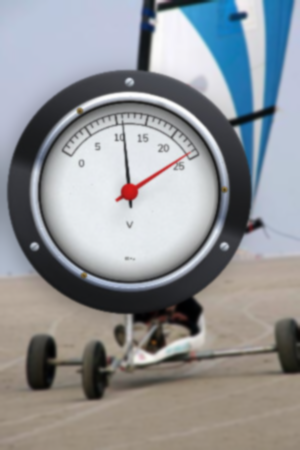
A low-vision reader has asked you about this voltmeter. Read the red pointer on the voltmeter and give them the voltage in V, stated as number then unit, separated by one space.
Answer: 24 V
